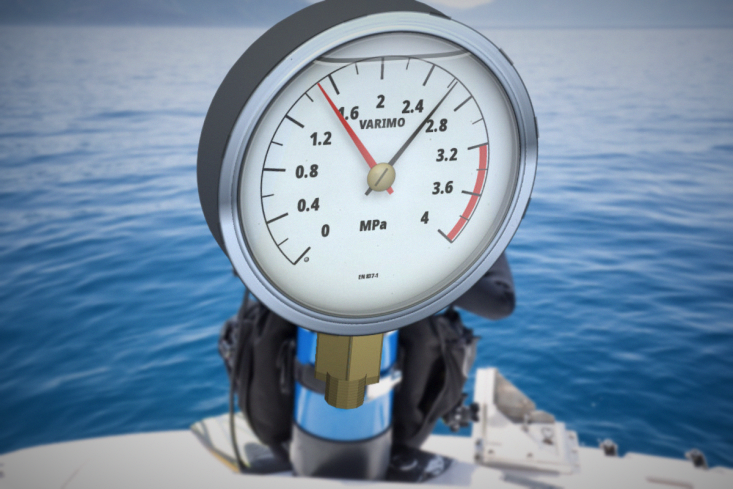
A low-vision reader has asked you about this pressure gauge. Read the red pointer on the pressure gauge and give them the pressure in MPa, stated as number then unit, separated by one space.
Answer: 1.5 MPa
